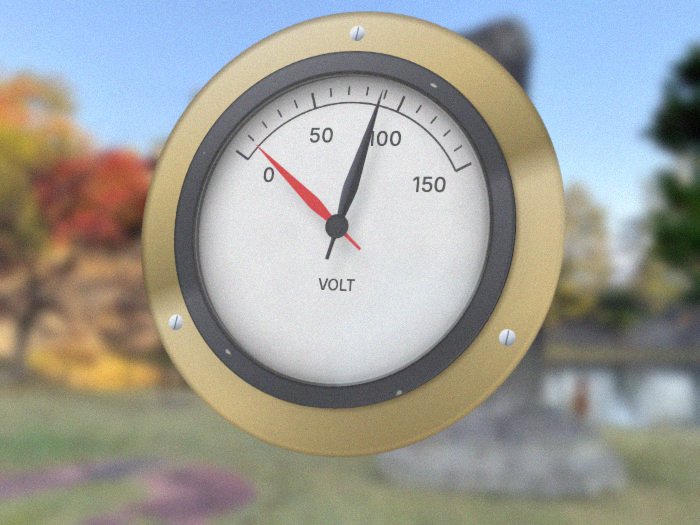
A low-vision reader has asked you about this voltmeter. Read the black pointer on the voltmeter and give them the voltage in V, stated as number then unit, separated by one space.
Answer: 90 V
